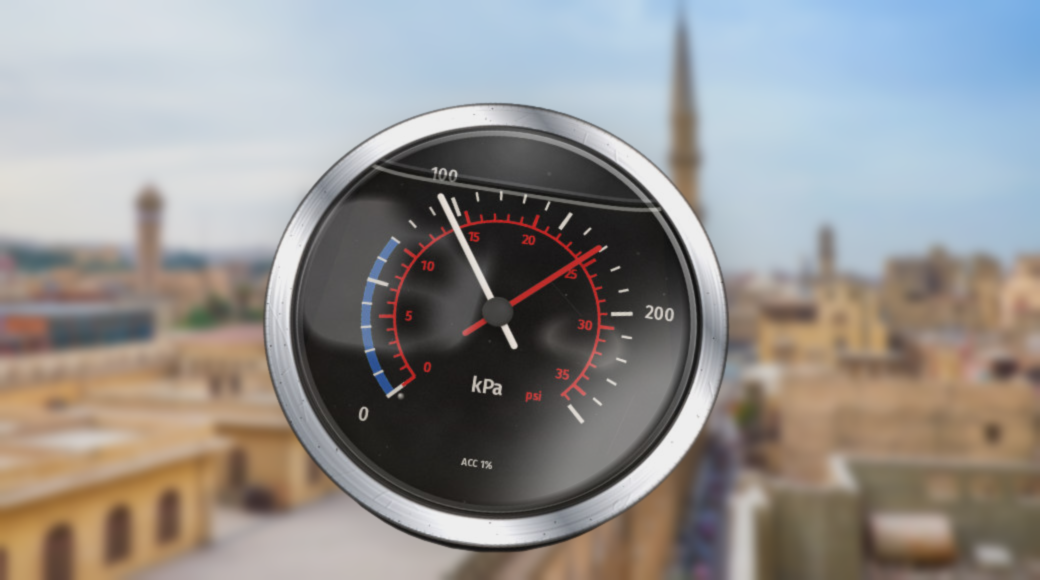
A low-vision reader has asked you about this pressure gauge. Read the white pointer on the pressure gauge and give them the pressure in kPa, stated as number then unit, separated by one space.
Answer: 95 kPa
